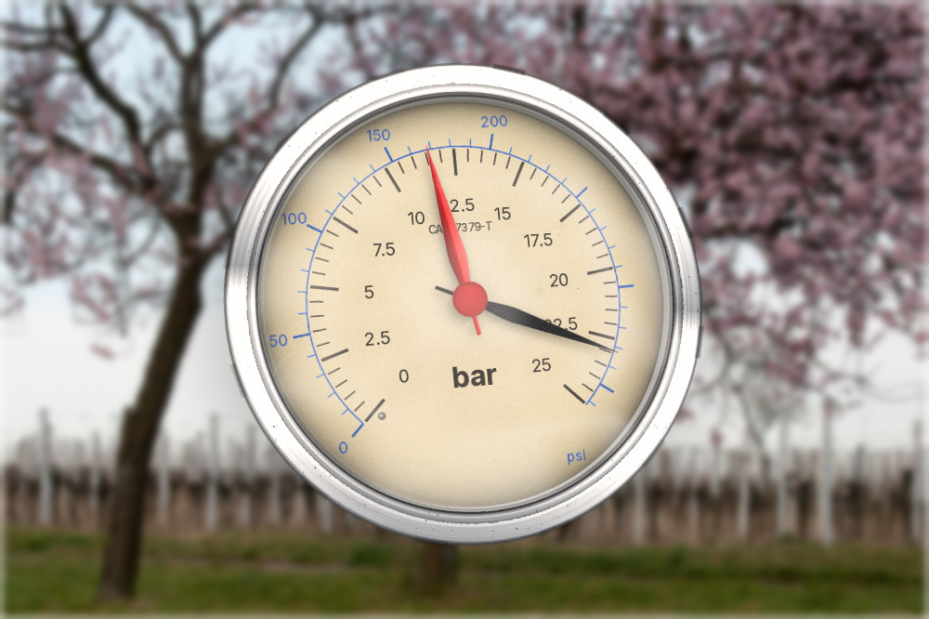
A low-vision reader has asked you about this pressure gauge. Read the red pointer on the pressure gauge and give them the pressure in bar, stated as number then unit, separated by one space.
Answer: 11.5 bar
